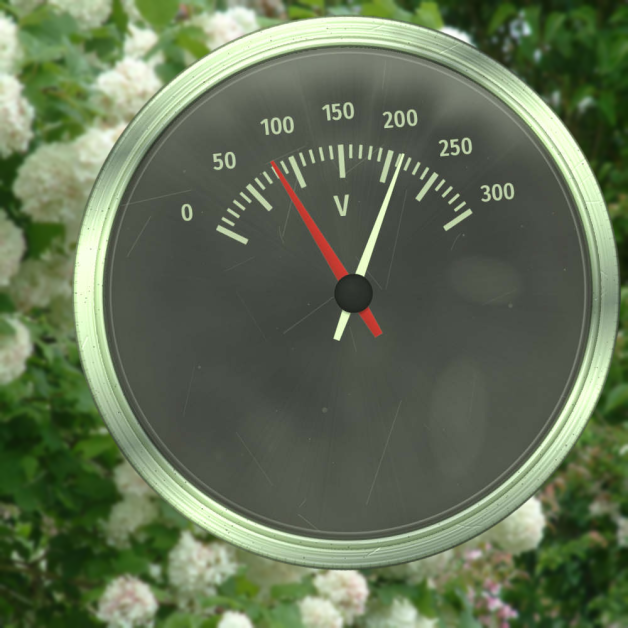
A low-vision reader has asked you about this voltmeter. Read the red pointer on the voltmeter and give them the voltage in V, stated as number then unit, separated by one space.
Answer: 80 V
